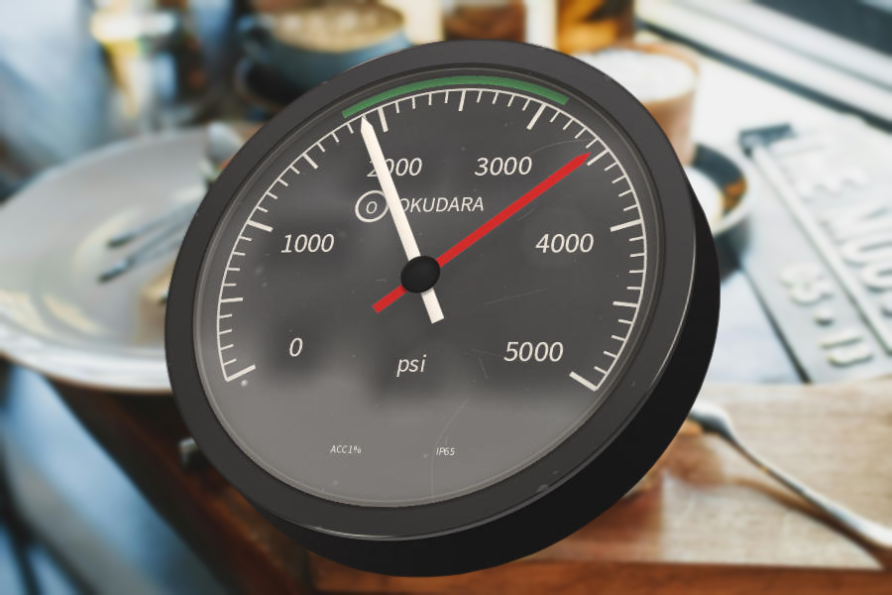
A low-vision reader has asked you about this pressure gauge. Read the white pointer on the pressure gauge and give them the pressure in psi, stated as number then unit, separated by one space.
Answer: 1900 psi
